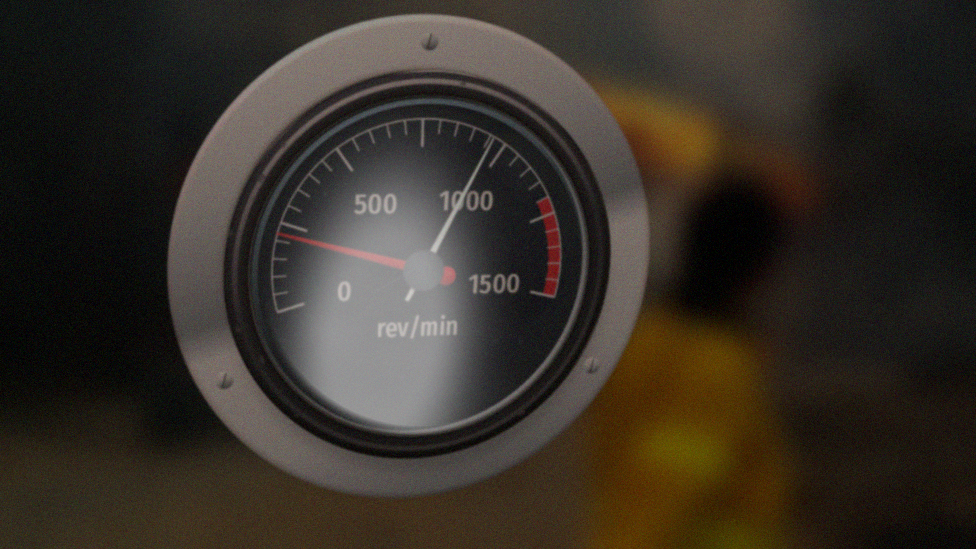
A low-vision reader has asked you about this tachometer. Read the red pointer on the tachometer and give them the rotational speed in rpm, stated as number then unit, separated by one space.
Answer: 225 rpm
